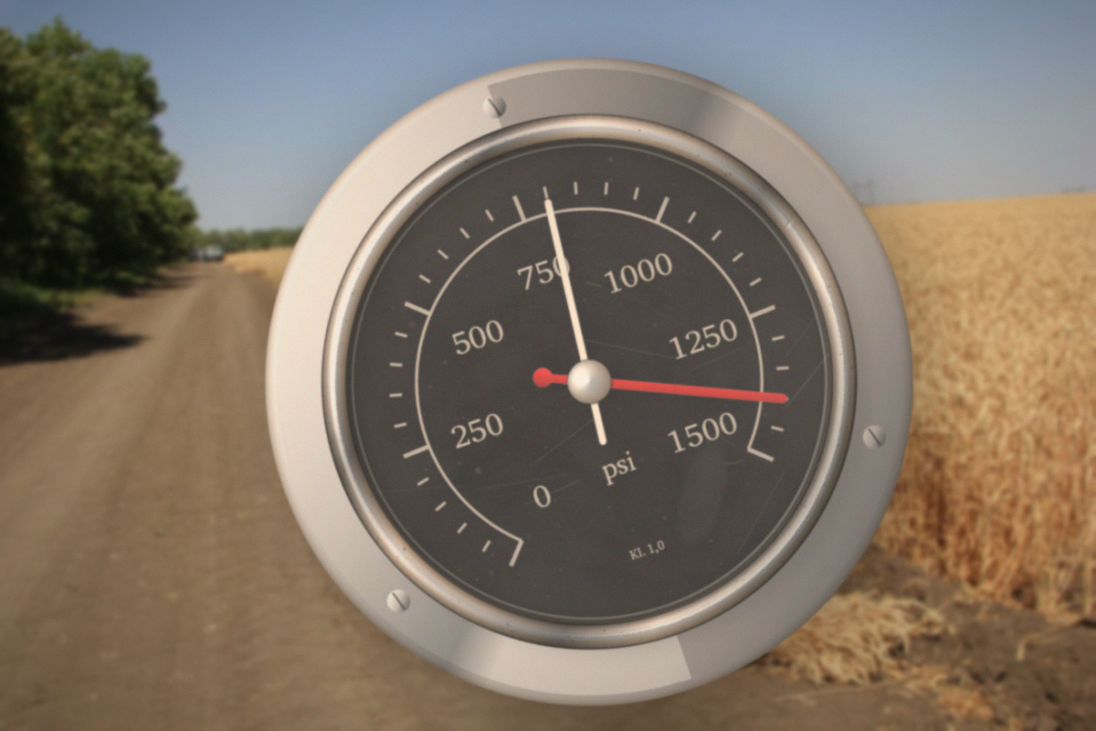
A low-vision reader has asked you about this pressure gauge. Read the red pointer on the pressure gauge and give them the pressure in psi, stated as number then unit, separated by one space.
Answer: 1400 psi
